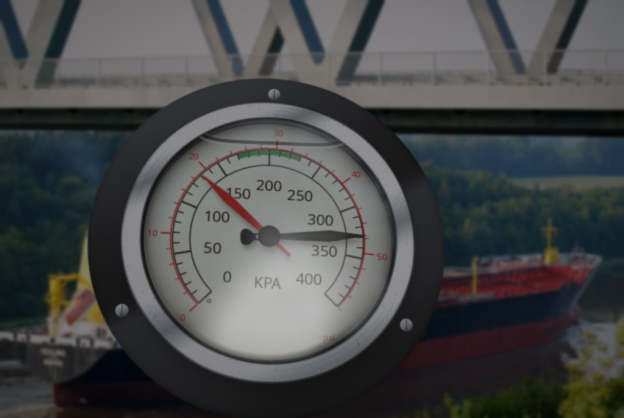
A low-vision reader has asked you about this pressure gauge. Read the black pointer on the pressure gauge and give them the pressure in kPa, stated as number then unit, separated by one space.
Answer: 330 kPa
